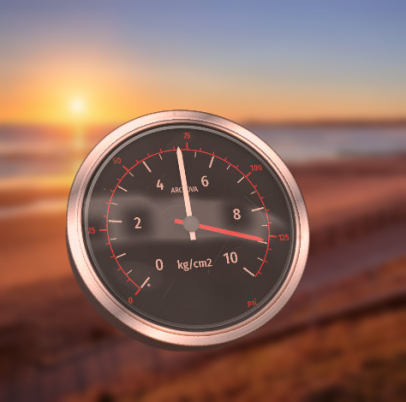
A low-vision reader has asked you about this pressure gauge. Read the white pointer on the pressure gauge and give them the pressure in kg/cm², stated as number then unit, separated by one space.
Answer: 5 kg/cm²
